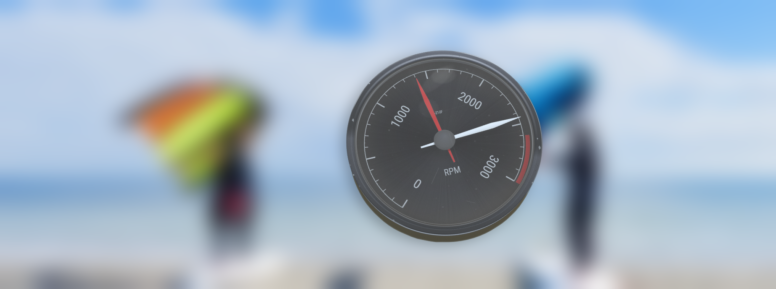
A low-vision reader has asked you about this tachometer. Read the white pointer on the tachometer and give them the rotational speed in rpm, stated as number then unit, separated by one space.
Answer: 2450 rpm
